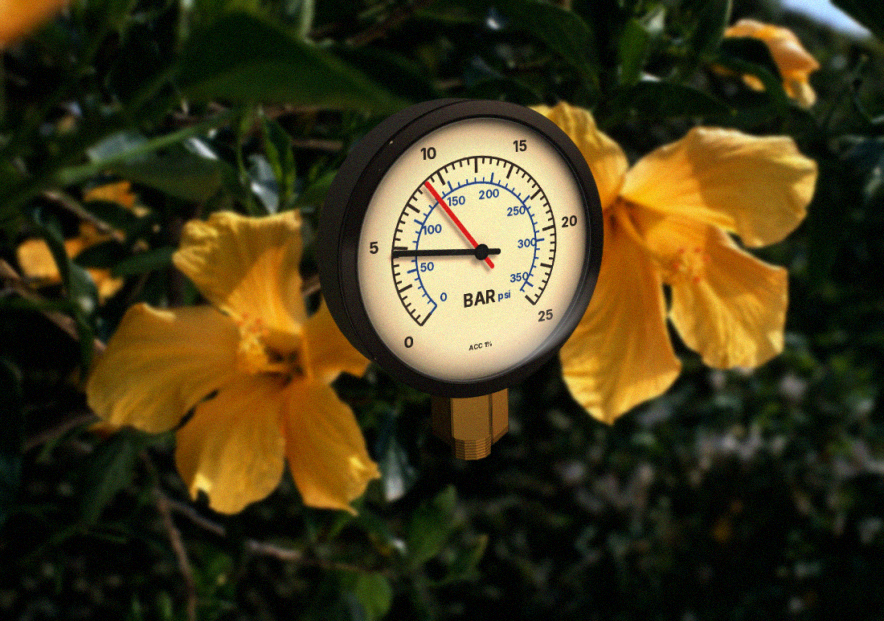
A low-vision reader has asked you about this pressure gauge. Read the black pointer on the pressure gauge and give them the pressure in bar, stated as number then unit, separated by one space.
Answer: 4.75 bar
